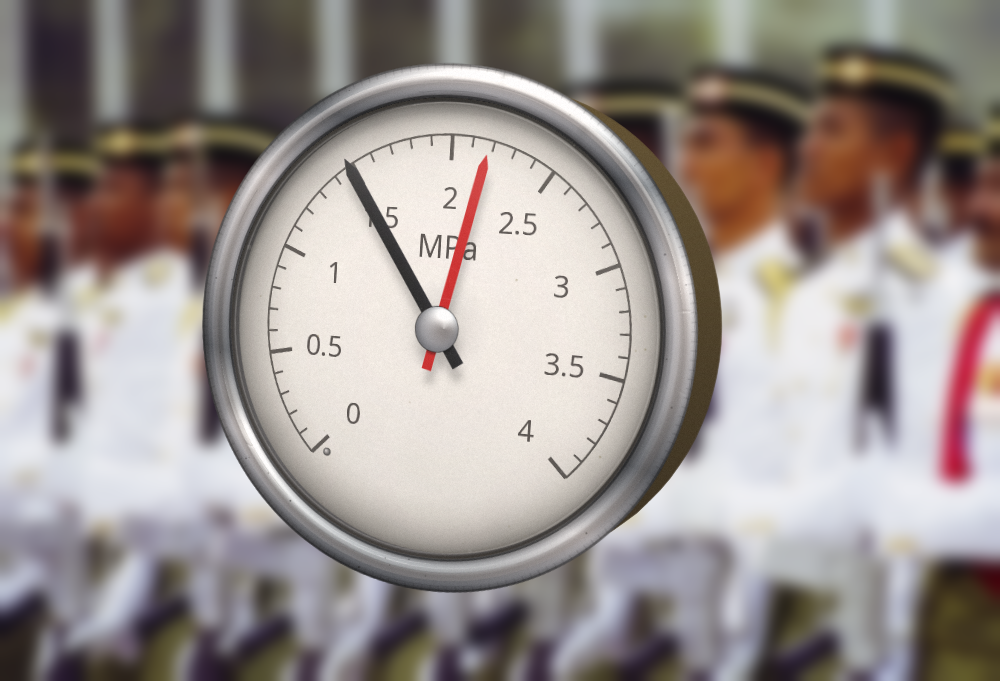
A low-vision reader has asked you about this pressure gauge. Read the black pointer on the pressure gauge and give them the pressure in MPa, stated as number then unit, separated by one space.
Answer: 1.5 MPa
